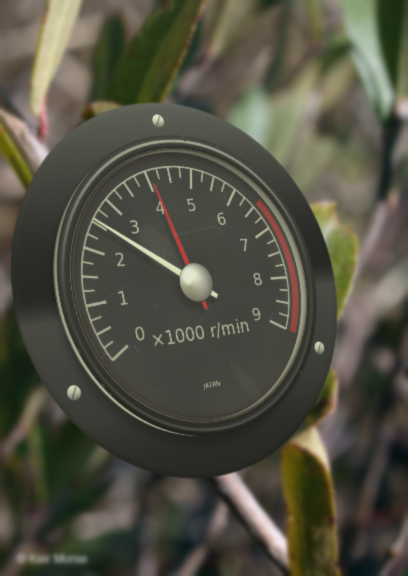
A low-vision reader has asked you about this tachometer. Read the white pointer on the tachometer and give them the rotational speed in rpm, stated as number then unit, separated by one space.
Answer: 2500 rpm
